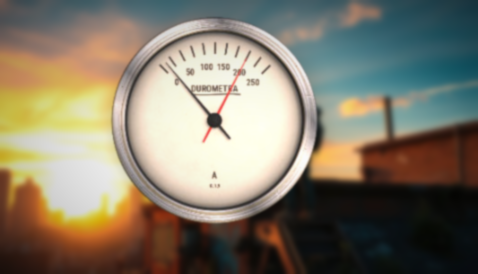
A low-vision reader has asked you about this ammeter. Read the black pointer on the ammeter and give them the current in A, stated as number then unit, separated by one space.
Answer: 12.5 A
